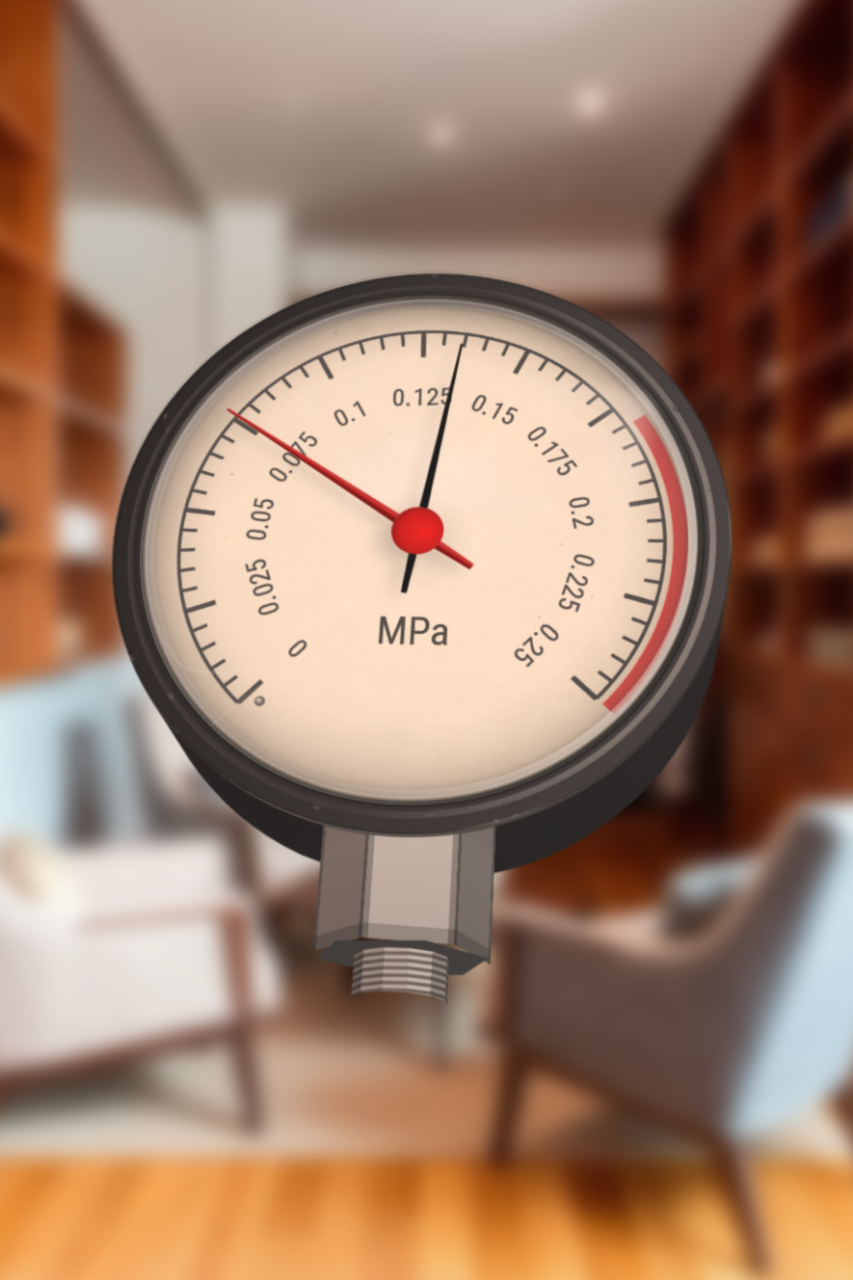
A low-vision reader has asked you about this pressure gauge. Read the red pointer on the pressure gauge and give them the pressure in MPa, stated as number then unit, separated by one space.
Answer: 0.075 MPa
